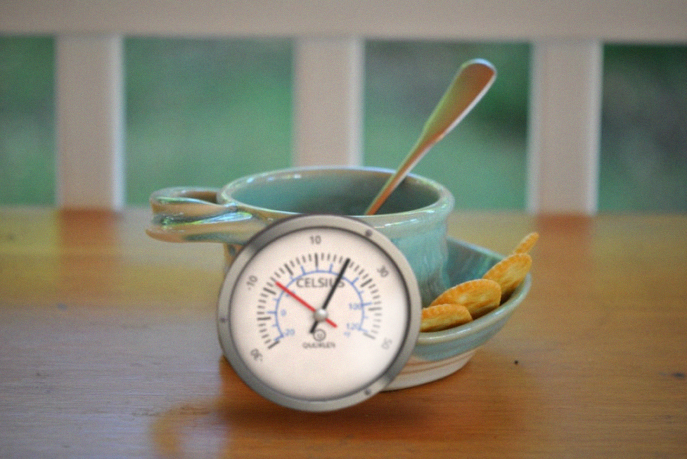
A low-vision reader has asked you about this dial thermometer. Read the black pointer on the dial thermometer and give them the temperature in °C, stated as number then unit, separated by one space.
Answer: 20 °C
